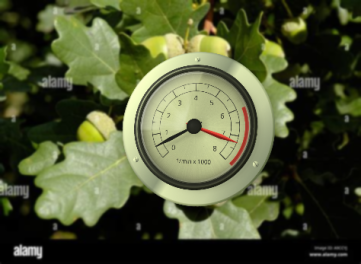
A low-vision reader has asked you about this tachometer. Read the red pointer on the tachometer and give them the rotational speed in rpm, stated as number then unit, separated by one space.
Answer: 7250 rpm
